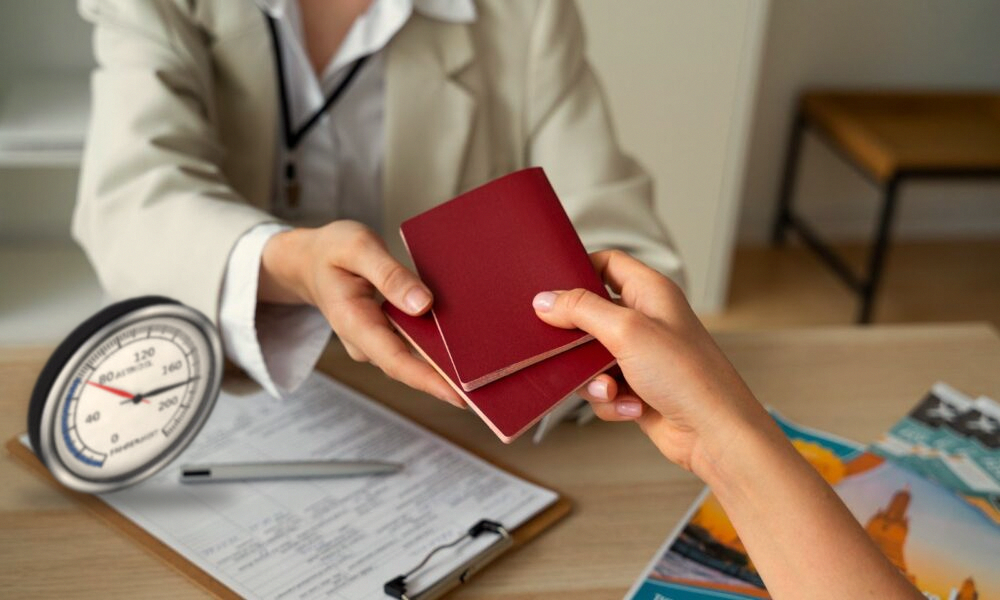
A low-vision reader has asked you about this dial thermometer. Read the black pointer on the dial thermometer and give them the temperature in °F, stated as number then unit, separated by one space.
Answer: 180 °F
